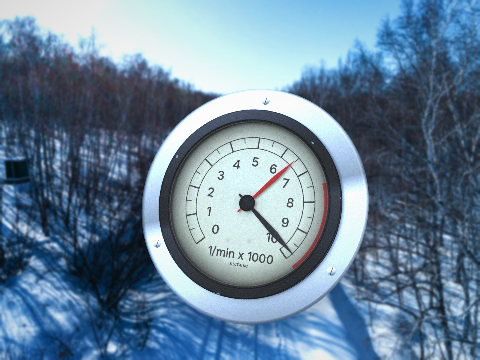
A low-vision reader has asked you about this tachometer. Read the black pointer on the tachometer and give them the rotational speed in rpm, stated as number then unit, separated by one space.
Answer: 9750 rpm
